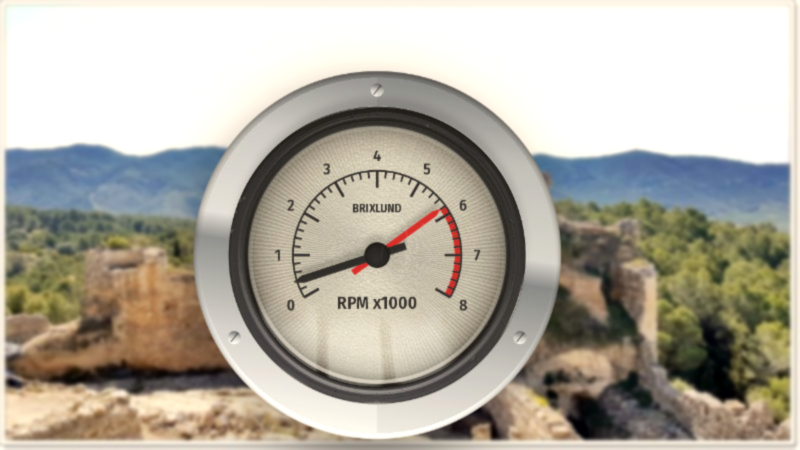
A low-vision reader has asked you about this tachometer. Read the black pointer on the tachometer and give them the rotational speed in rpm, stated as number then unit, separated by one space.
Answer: 400 rpm
